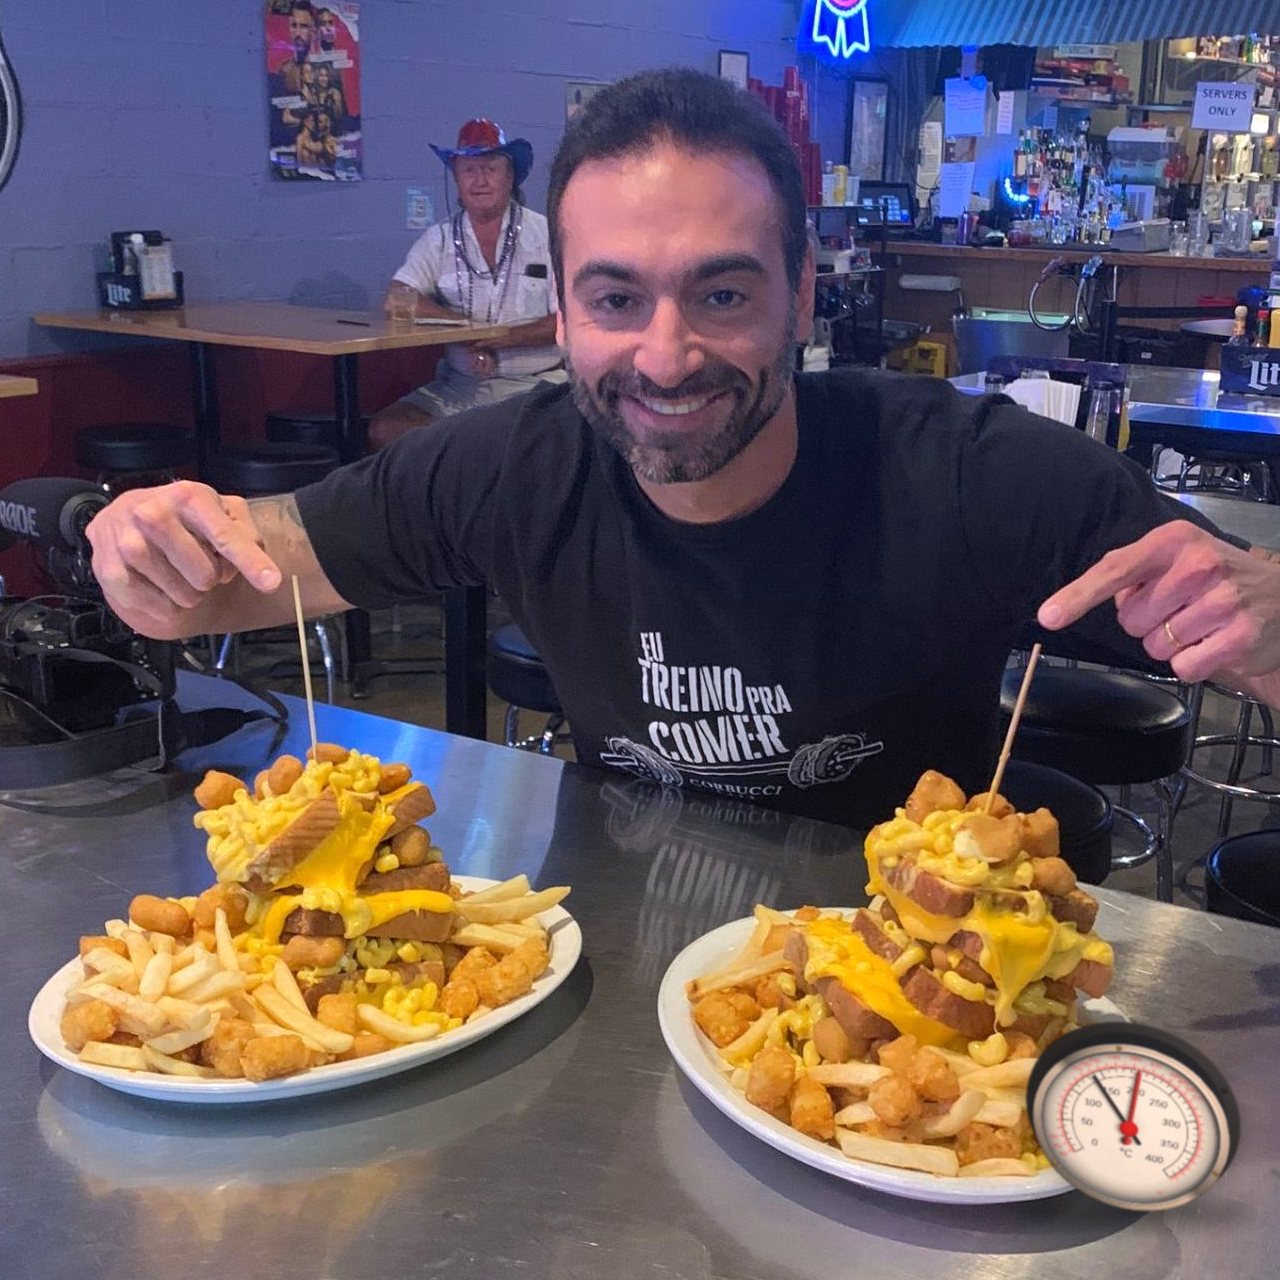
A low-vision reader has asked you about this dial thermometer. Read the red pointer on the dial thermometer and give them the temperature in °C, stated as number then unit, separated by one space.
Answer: 200 °C
